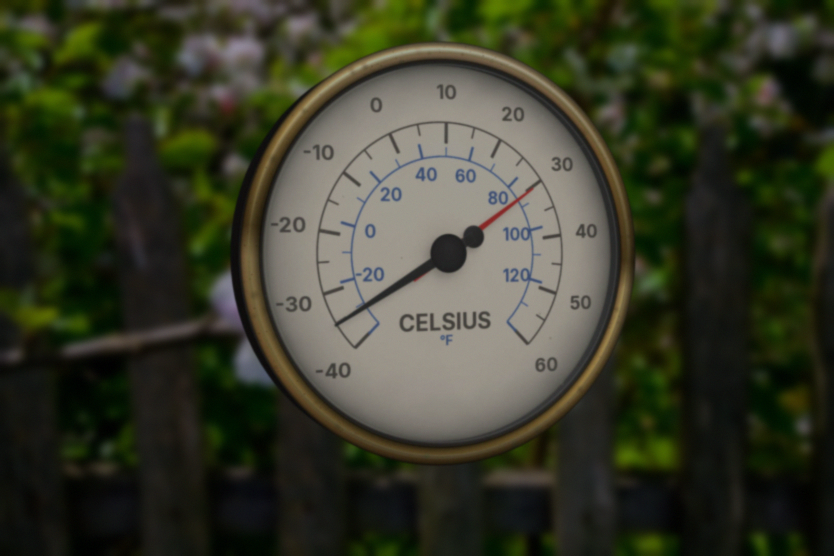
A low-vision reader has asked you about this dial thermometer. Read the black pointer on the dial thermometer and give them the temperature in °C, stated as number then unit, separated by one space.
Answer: -35 °C
